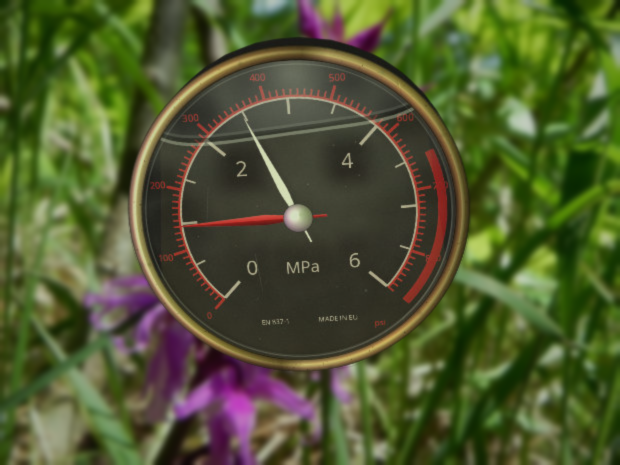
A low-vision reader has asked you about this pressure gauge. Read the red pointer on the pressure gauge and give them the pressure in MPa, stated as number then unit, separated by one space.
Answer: 1 MPa
